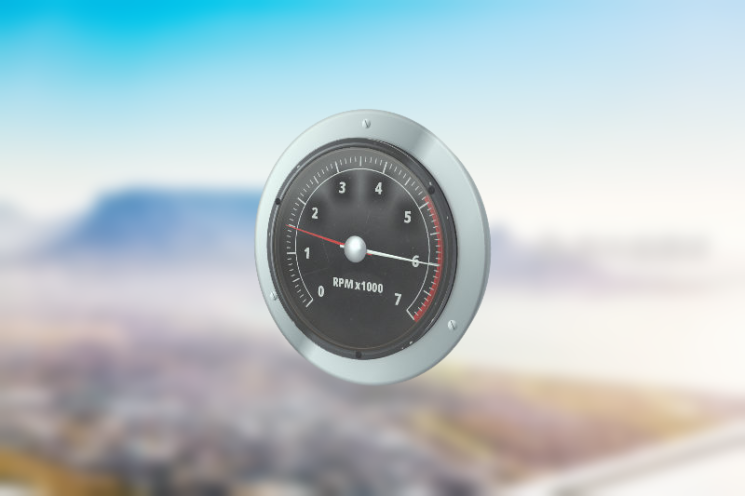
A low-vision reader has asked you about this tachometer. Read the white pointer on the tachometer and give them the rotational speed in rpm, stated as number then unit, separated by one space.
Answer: 6000 rpm
